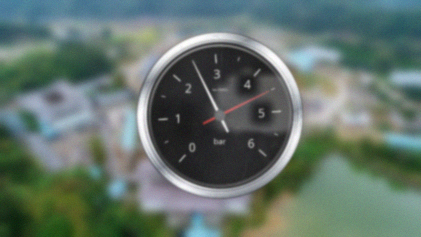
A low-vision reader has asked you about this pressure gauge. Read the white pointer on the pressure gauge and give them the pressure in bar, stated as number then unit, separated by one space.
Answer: 2.5 bar
